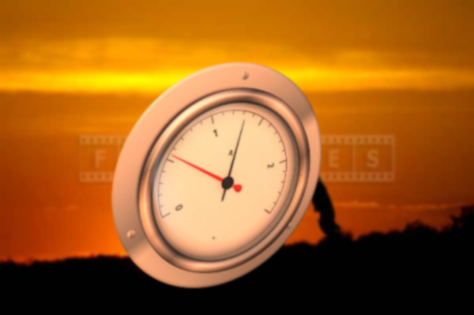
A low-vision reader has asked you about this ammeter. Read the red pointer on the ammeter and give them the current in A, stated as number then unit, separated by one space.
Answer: 0.55 A
